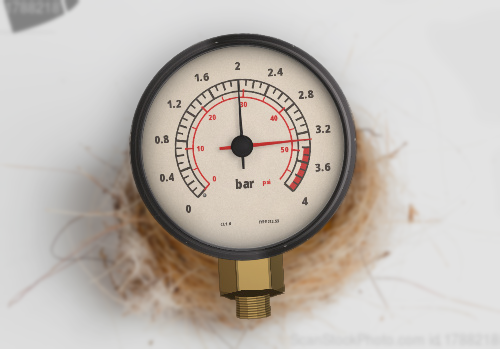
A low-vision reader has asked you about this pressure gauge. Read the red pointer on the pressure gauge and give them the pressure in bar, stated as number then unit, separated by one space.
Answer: 3.3 bar
